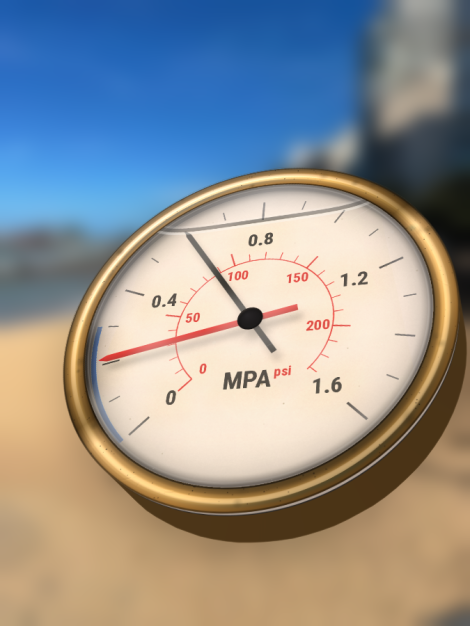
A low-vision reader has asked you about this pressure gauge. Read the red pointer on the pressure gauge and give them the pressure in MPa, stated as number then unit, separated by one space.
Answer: 0.2 MPa
